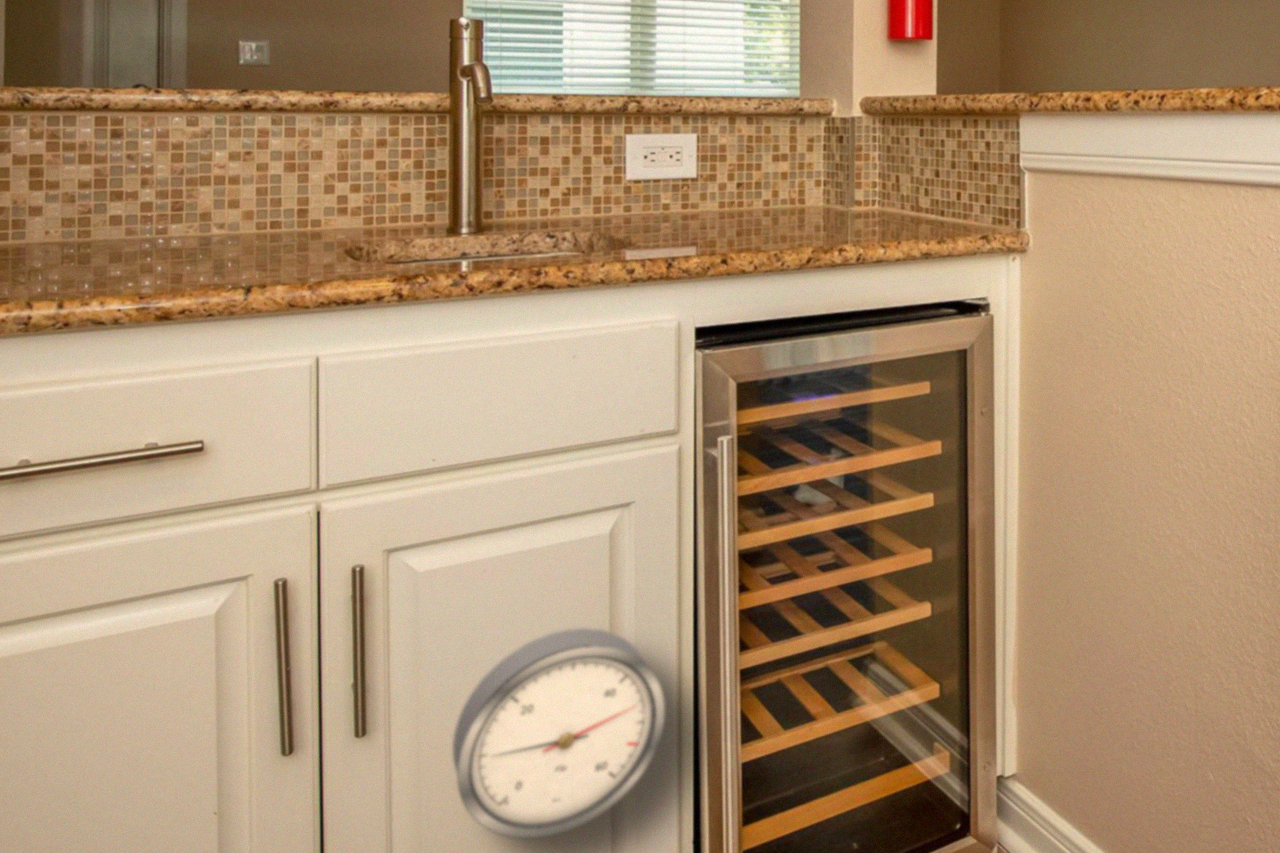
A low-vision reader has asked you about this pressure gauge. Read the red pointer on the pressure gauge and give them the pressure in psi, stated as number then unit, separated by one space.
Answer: 46 psi
